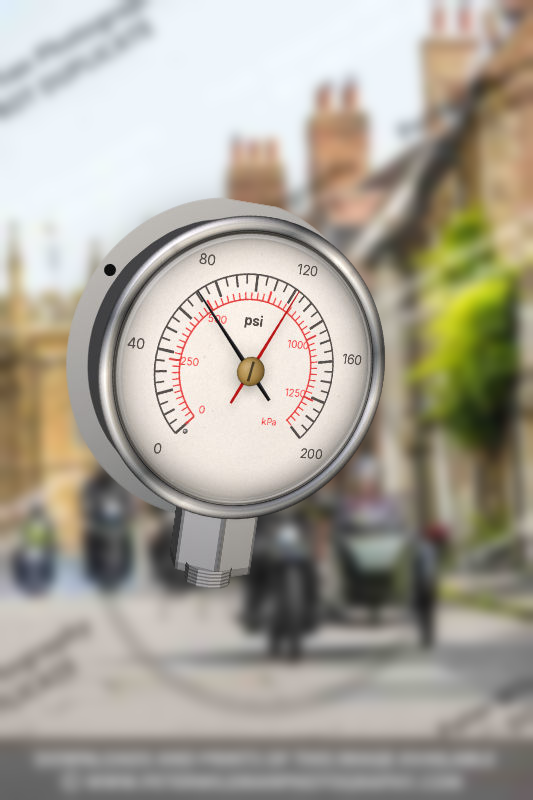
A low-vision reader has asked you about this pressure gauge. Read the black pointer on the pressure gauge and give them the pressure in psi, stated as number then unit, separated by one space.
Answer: 70 psi
